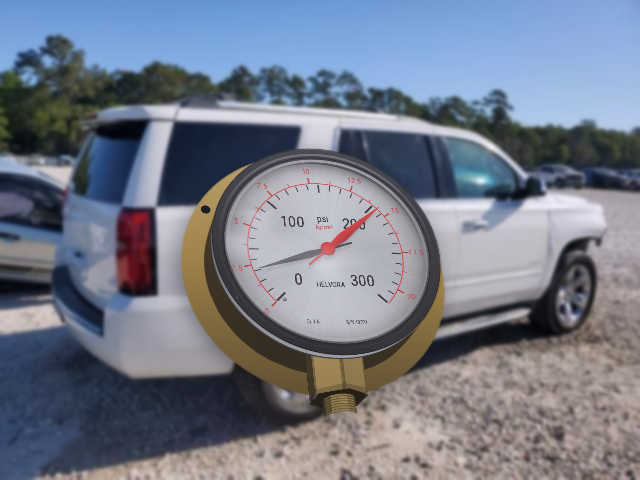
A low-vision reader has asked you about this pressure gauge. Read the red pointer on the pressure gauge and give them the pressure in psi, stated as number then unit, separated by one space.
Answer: 205 psi
